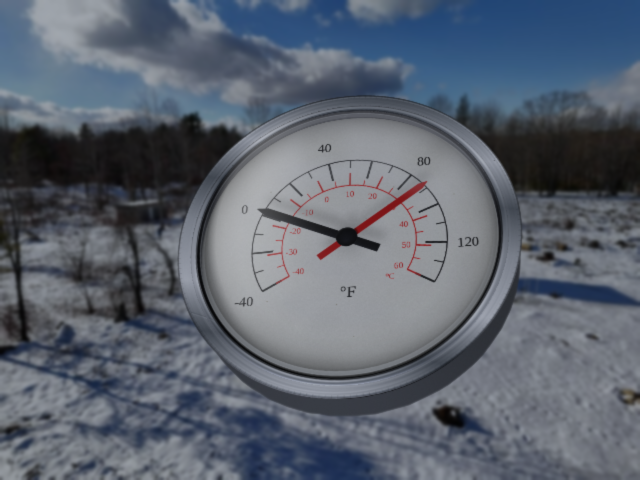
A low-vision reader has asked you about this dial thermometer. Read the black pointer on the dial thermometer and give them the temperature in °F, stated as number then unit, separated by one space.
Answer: 0 °F
